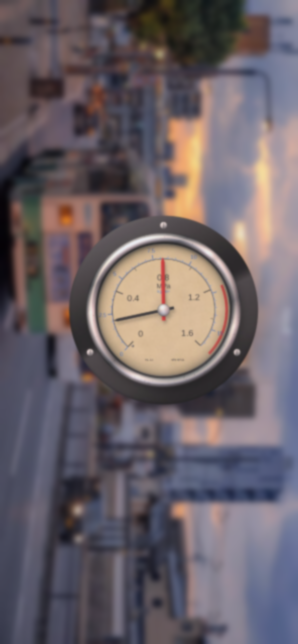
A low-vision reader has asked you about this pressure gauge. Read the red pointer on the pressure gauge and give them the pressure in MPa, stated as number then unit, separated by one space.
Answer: 0.8 MPa
